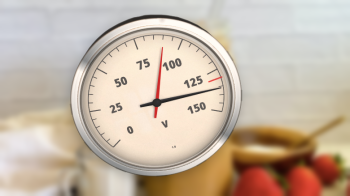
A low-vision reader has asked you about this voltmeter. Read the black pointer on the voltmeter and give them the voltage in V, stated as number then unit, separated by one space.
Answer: 135 V
